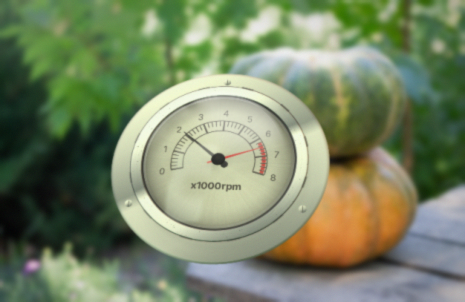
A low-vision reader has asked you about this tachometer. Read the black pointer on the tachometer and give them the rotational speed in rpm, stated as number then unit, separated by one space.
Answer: 2000 rpm
